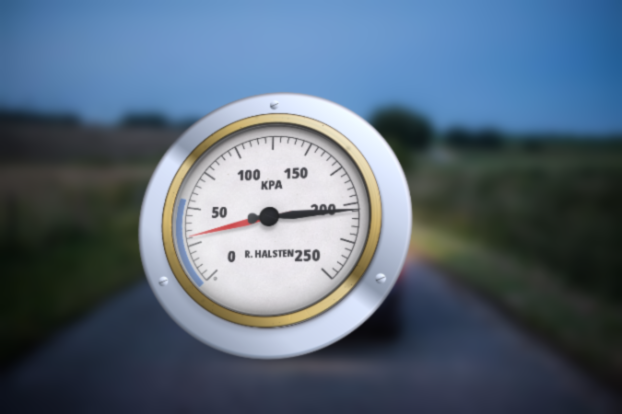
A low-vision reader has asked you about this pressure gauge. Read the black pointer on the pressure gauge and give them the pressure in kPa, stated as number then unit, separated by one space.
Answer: 205 kPa
